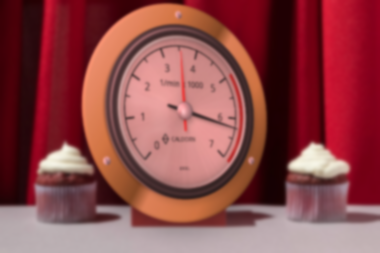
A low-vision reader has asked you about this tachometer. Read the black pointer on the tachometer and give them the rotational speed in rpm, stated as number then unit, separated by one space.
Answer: 6250 rpm
